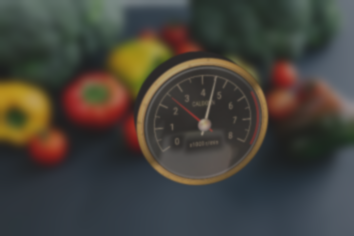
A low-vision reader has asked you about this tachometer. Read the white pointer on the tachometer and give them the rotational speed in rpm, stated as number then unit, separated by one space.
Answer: 4500 rpm
